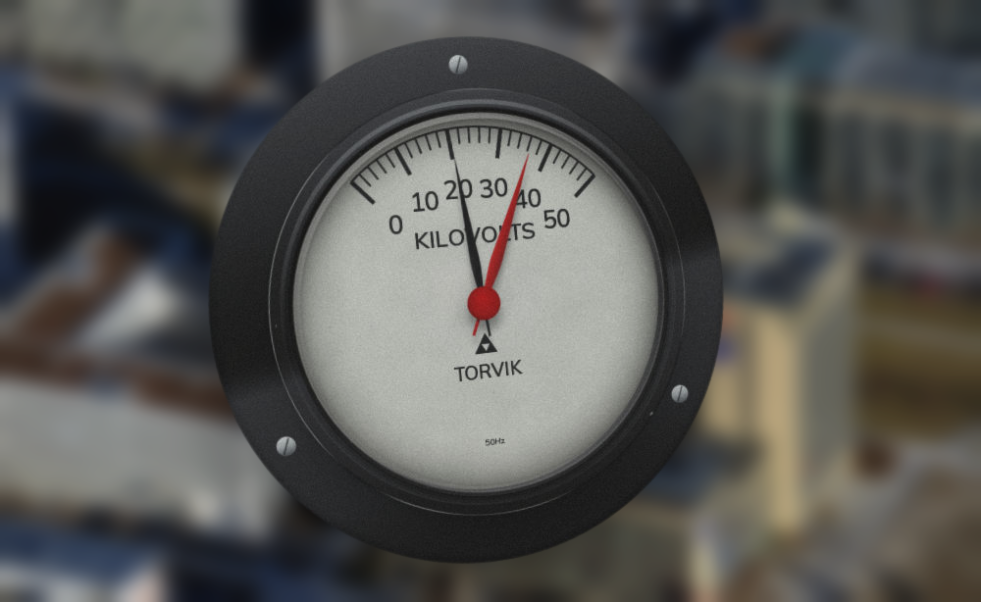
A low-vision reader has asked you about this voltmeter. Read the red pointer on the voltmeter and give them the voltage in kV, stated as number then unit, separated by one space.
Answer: 36 kV
